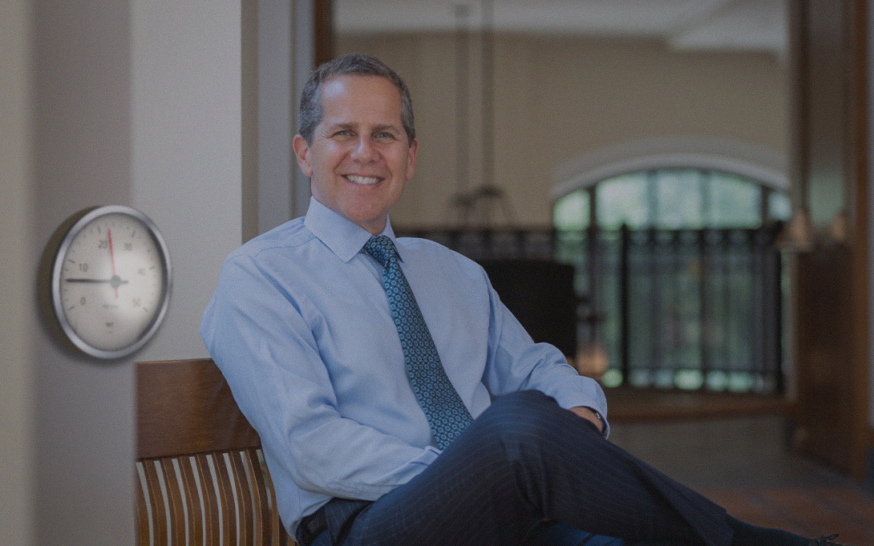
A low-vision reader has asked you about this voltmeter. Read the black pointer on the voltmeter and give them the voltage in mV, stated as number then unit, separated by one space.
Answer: 6 mV
